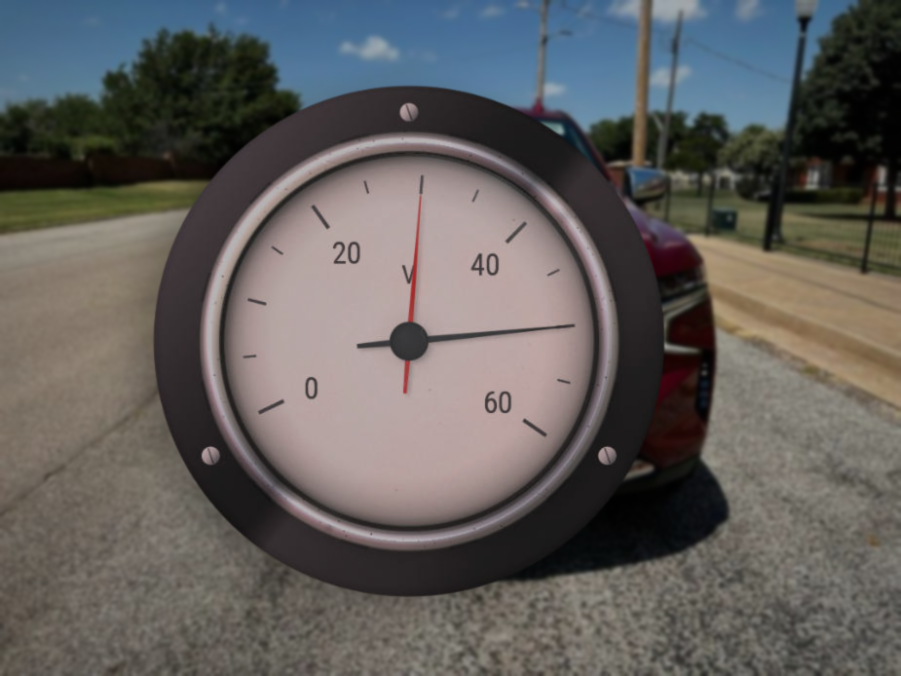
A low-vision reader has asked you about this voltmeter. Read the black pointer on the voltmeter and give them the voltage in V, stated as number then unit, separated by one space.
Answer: 50 V
